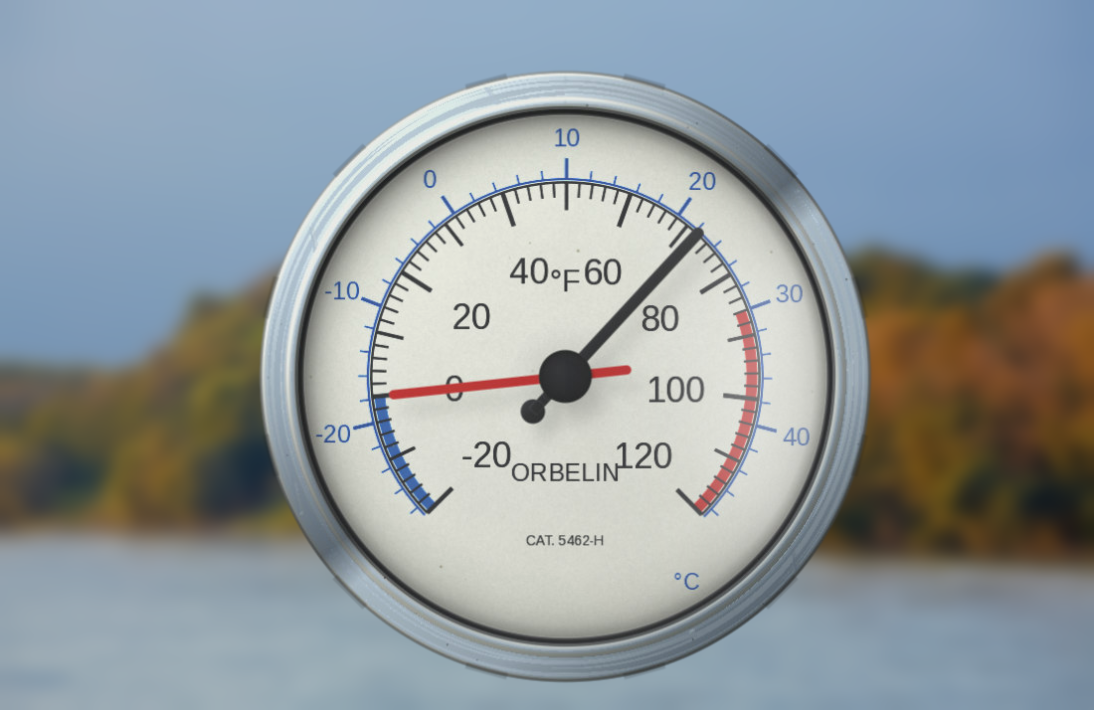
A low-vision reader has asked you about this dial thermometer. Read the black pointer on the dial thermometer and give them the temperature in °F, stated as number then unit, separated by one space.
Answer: 72 °F
